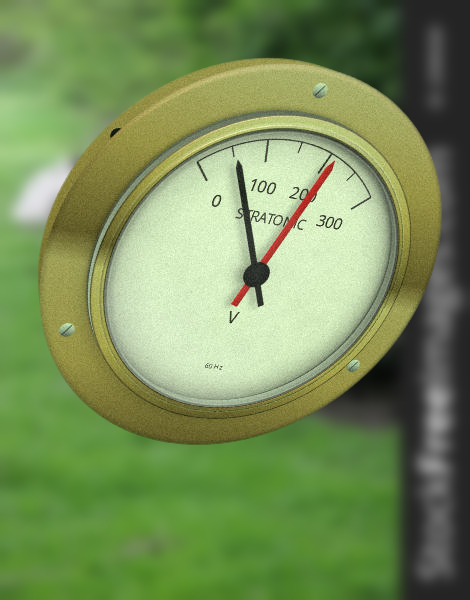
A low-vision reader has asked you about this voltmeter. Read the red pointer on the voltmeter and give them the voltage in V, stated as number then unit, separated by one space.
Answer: 200 V
